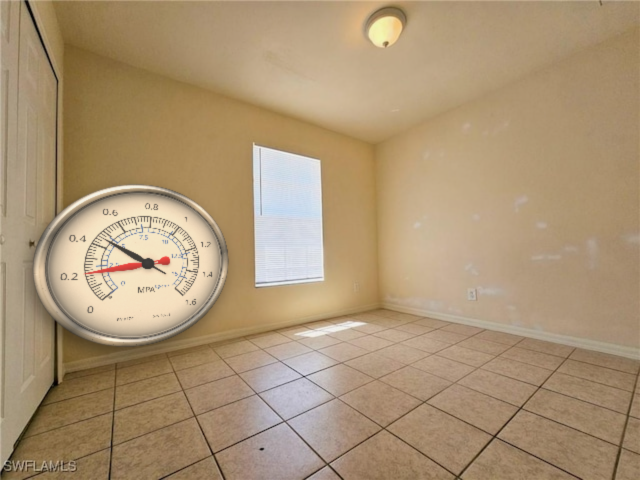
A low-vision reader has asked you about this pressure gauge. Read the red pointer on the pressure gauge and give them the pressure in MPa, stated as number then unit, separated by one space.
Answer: 0.2 MPa
